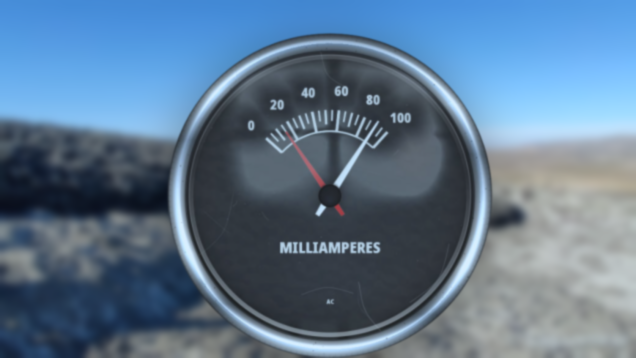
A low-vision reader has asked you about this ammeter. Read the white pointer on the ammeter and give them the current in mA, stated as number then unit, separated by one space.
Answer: 90 mA
